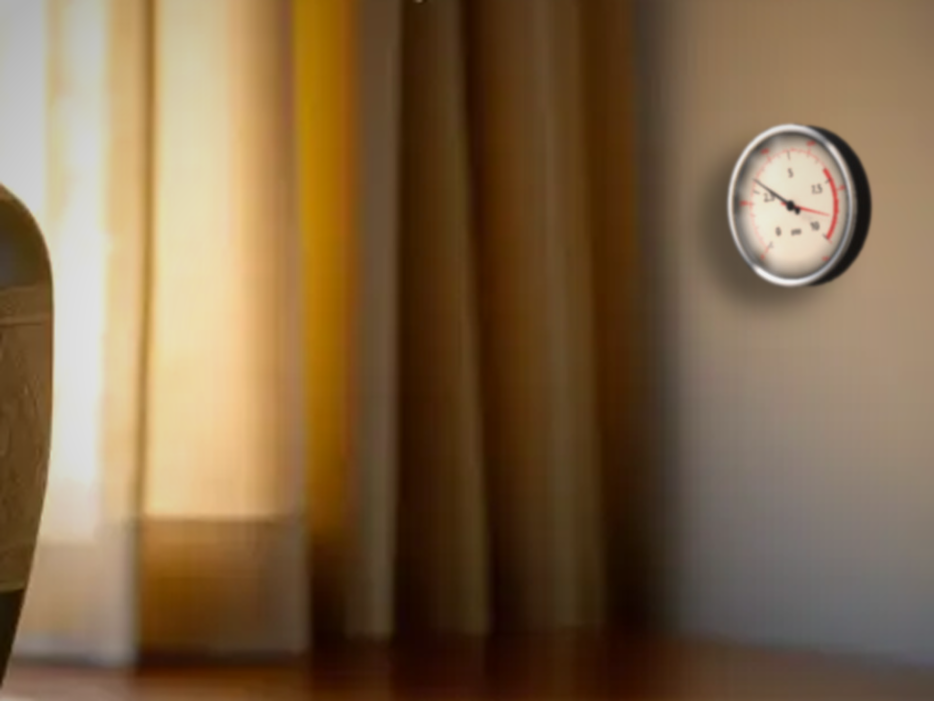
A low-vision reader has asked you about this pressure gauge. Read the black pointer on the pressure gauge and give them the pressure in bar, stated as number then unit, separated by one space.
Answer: 3 bar
